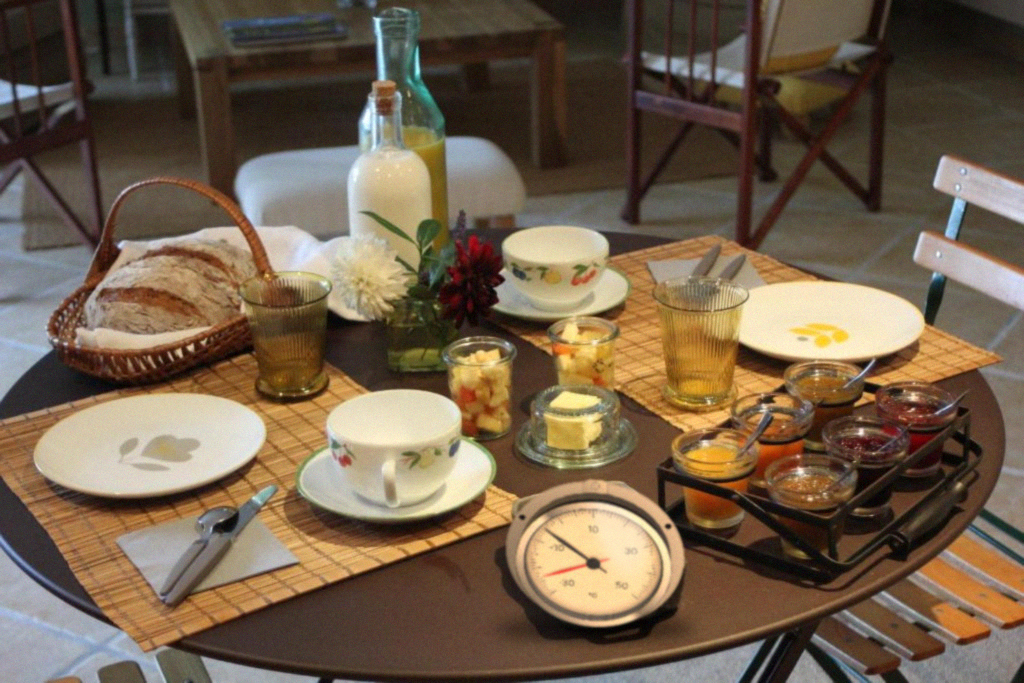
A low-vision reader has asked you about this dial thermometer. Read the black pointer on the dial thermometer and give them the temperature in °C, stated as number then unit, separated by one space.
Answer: -5 °C
